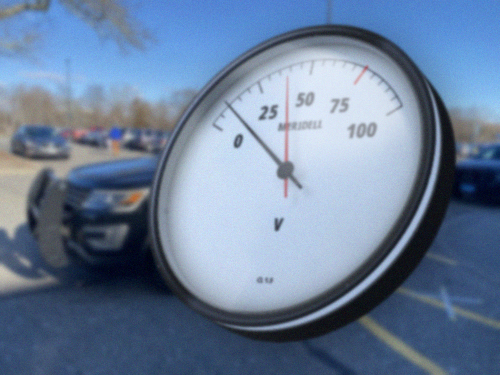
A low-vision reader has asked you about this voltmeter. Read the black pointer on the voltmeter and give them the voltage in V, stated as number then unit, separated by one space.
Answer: 10 V
